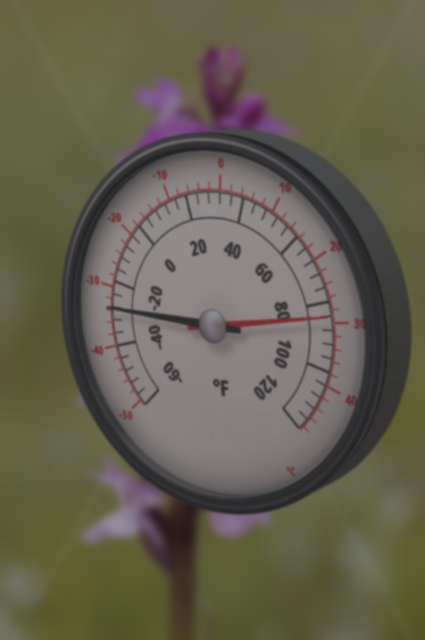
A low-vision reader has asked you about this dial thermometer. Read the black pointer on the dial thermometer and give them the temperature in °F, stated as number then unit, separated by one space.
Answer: -28 °F
